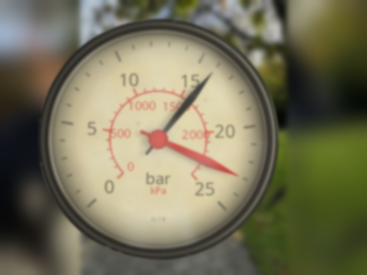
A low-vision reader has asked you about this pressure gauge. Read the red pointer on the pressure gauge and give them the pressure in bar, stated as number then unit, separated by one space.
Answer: 23 bar
